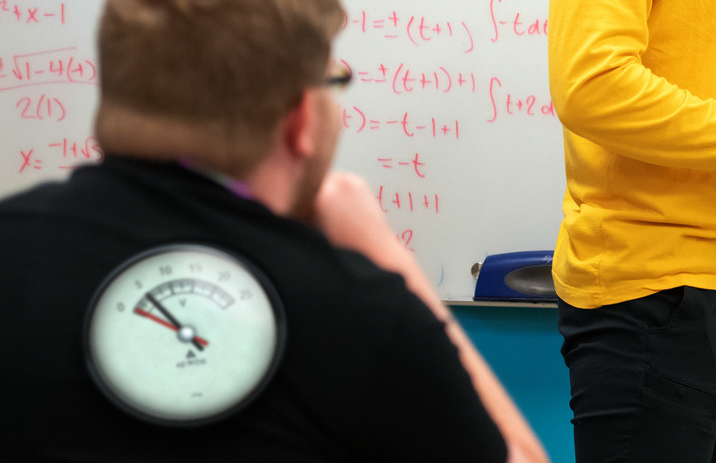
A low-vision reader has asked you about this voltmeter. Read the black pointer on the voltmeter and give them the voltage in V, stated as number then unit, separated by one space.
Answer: 5 V
